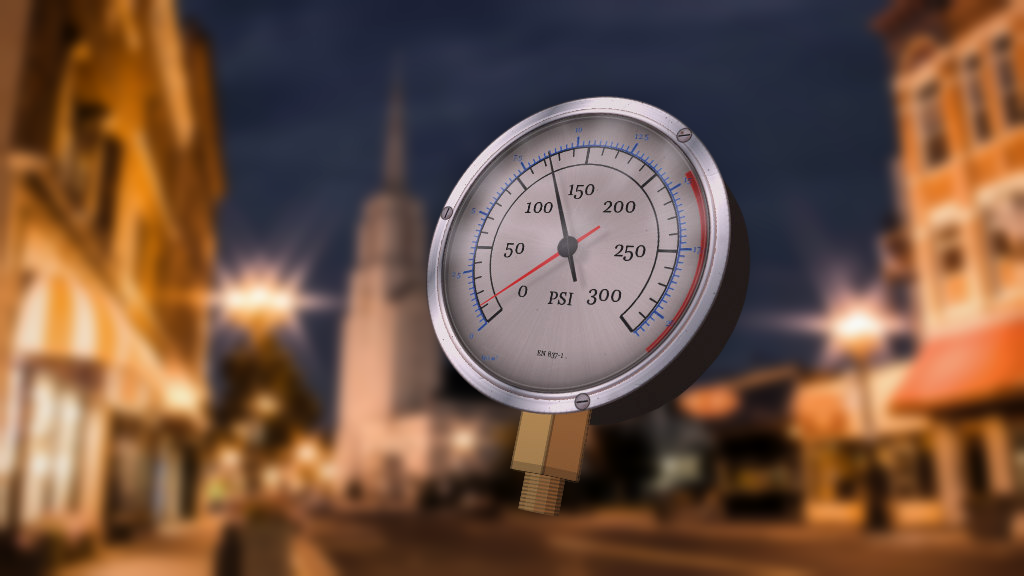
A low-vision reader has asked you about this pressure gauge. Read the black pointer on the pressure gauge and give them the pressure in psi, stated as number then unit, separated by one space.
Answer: 125 psi
